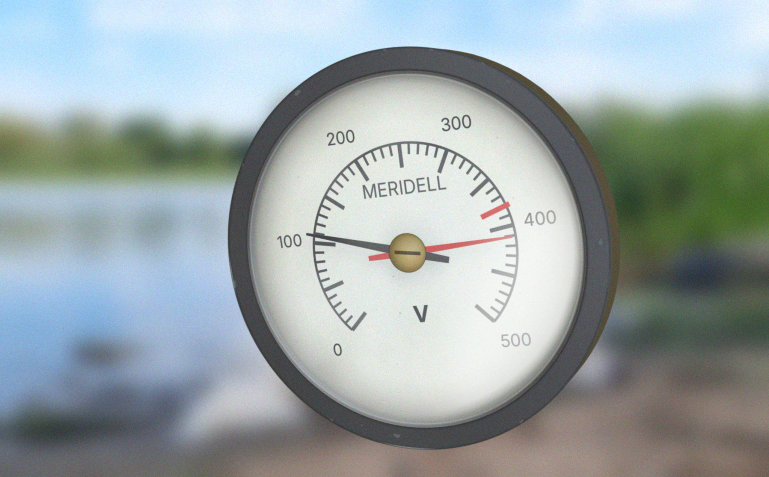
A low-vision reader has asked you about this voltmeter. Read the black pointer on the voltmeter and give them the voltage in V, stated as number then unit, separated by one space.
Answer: 110 V
